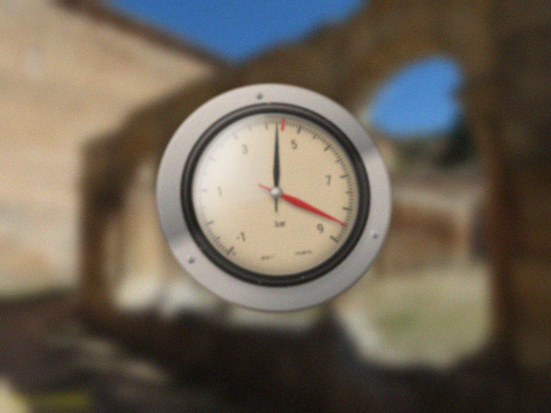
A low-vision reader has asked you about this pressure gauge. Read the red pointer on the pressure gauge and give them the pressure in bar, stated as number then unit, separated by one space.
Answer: 8.5 bar
